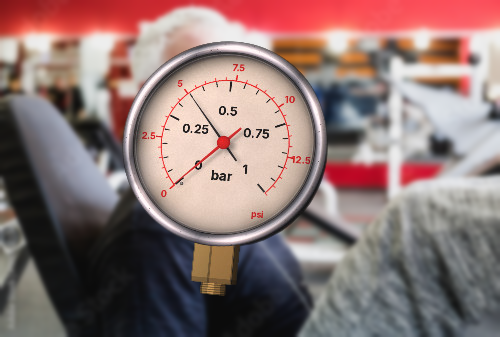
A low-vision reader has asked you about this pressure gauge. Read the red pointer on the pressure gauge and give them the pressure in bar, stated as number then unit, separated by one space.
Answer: 0 bar
